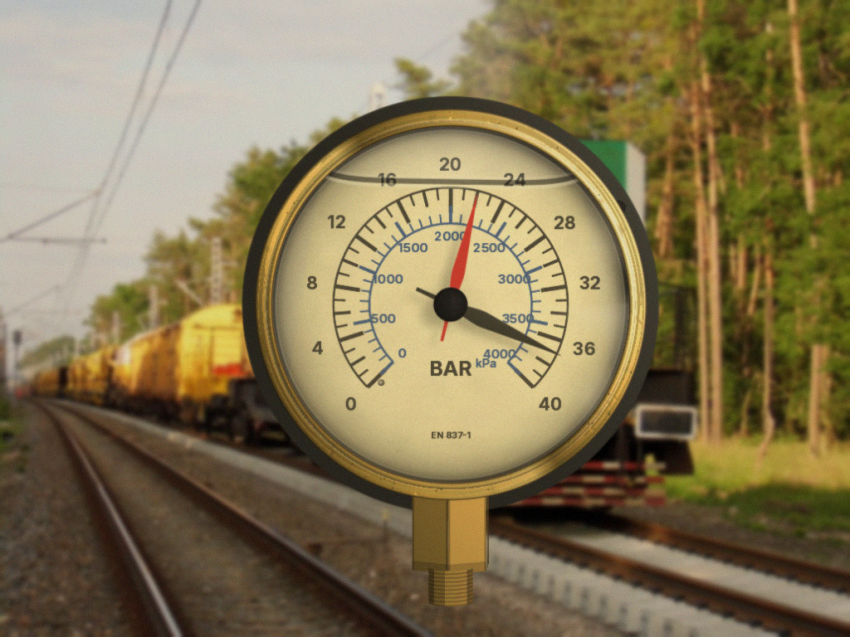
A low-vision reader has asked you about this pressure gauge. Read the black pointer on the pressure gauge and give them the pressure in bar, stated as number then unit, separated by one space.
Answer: 37 bar
